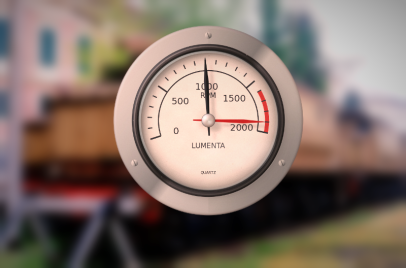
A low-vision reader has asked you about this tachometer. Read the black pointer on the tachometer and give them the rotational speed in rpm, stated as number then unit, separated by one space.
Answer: 1000 rpm
